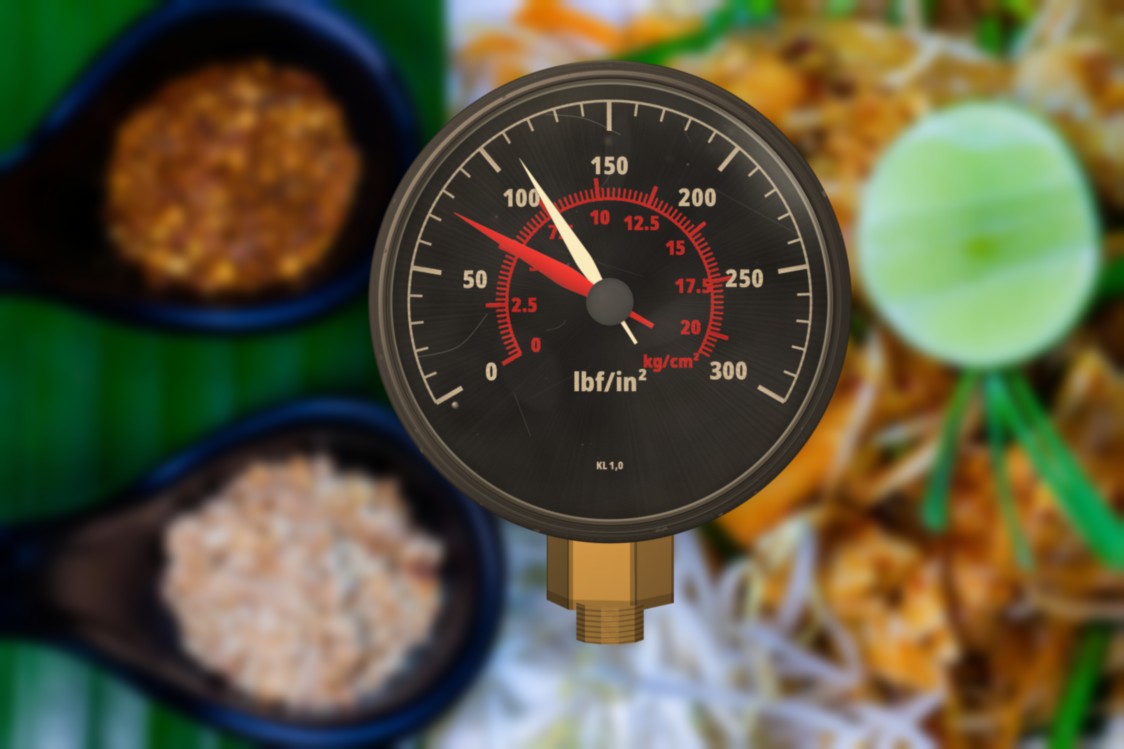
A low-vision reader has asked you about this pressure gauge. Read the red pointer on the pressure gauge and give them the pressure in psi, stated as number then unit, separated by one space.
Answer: 75 psi
